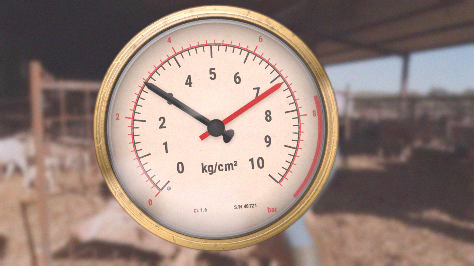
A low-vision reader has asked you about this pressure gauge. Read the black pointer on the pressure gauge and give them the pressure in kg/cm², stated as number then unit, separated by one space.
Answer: 3 kg/cm²
